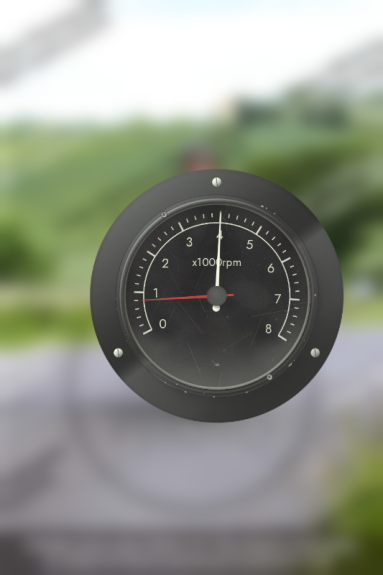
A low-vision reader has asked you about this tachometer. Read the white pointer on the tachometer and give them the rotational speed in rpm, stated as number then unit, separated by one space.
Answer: 4000 rpm
